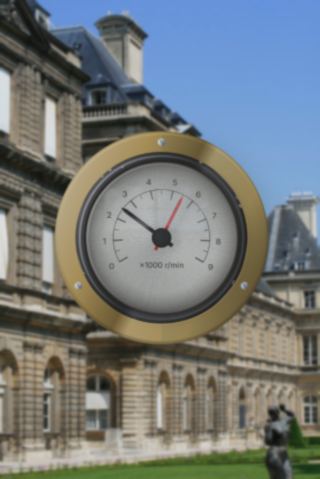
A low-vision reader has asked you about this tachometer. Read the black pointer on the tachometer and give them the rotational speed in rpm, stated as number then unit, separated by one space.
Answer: 2500 rpm
